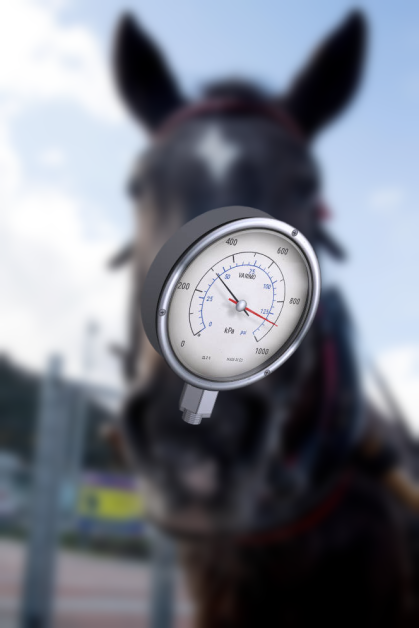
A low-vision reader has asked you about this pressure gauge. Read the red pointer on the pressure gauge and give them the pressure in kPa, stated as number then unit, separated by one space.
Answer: 900 kPa
